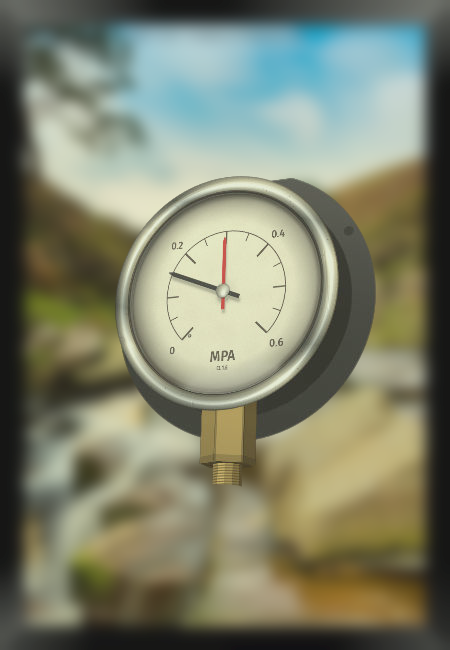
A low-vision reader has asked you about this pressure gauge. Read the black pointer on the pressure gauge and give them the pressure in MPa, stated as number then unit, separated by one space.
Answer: 0.15 MPa
